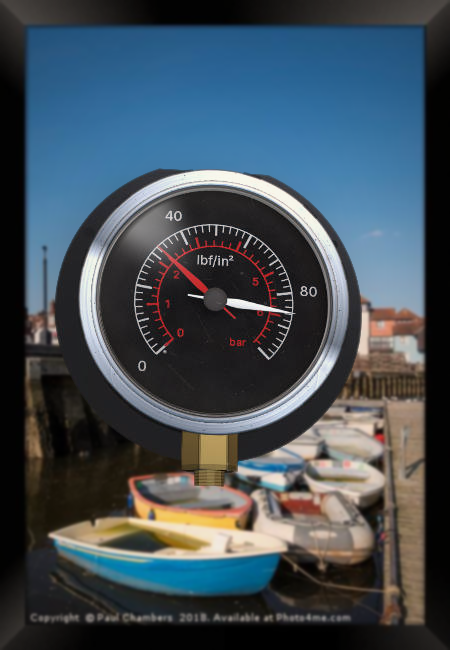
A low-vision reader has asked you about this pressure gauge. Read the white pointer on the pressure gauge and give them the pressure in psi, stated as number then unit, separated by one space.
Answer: 86 psi
